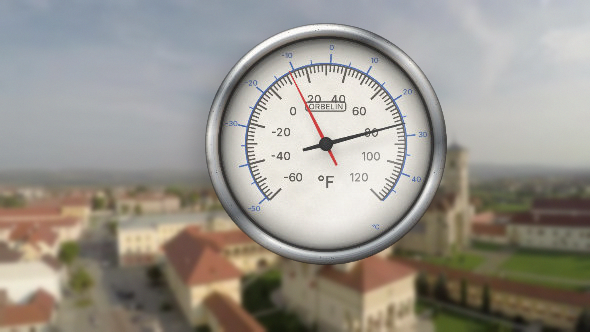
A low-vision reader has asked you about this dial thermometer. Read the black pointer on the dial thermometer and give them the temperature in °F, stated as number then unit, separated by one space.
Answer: 80 °F
